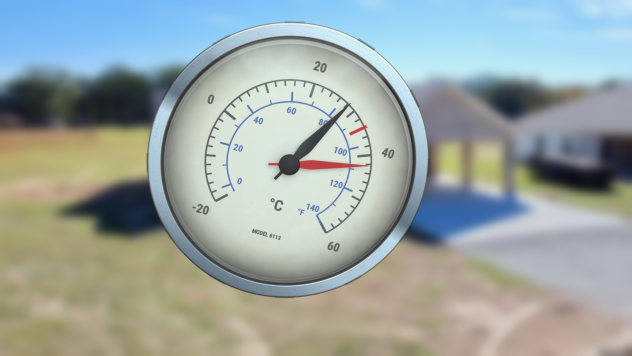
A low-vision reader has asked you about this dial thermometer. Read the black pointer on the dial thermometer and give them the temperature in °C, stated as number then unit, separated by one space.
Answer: 28 °C
